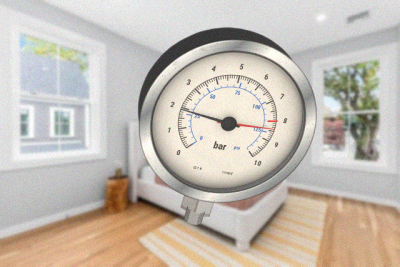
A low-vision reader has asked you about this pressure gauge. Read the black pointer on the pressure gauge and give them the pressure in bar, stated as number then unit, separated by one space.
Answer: 2 bar
